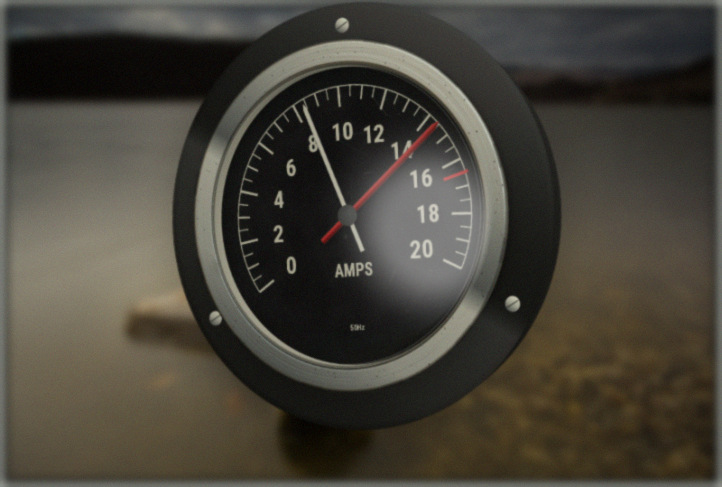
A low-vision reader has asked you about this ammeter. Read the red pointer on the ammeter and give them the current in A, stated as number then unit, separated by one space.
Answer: 14.5 A
